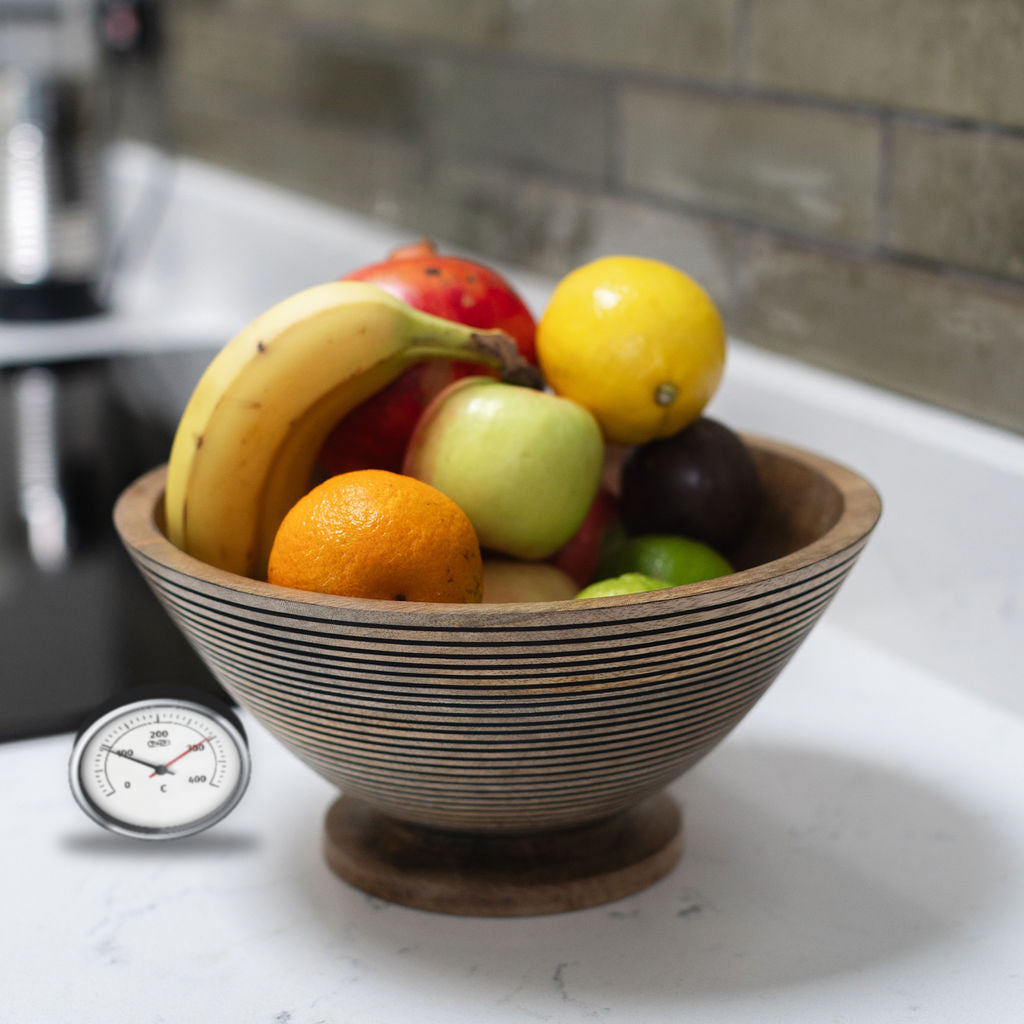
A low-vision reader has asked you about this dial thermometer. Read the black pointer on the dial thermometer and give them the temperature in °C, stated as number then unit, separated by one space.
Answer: 100 °C
